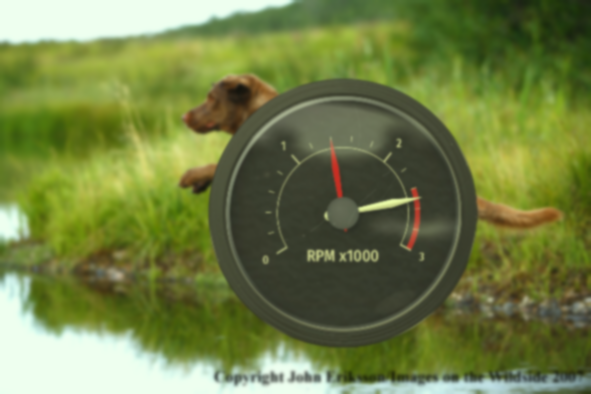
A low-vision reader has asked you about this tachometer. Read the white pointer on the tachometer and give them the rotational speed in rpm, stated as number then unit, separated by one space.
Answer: 2500 rpm
